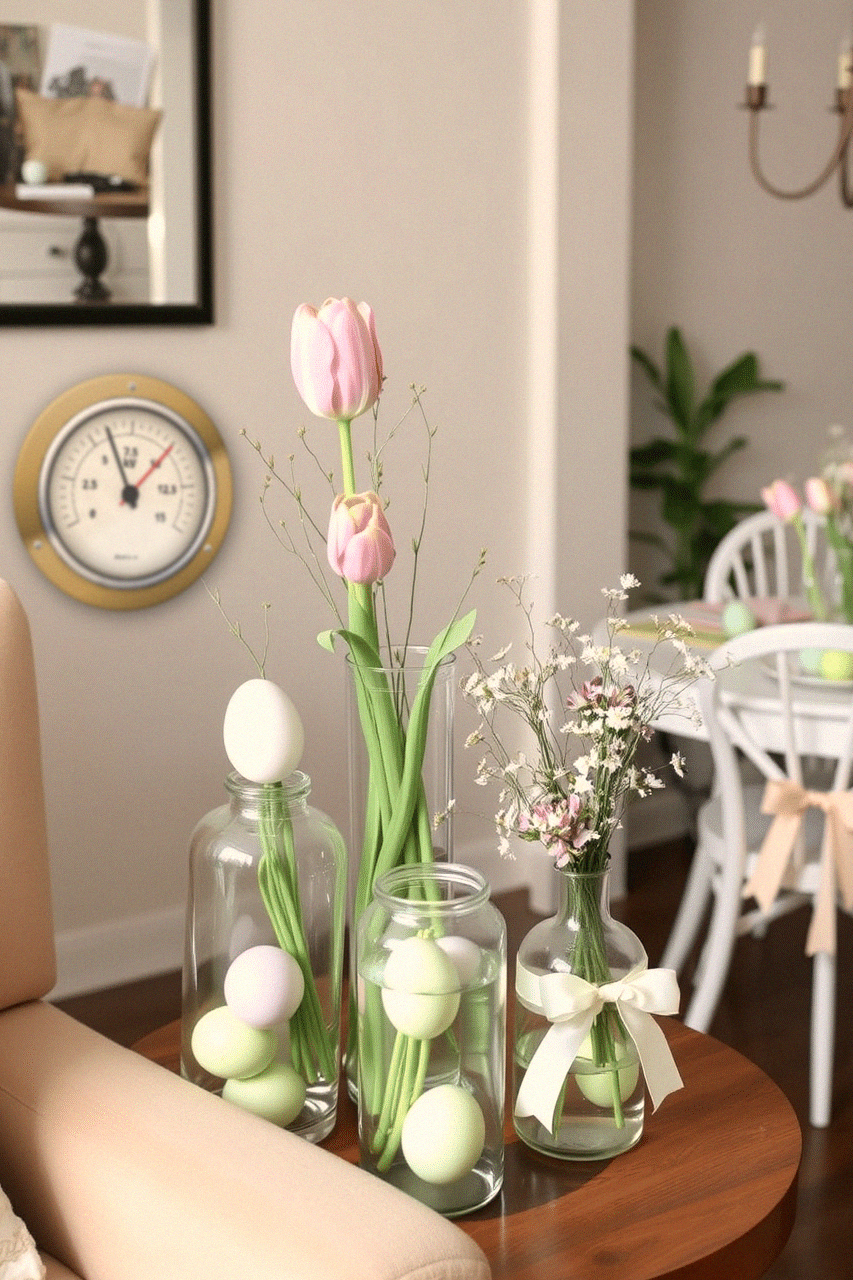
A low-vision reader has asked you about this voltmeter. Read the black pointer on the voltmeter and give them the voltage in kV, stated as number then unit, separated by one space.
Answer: 6 kV
